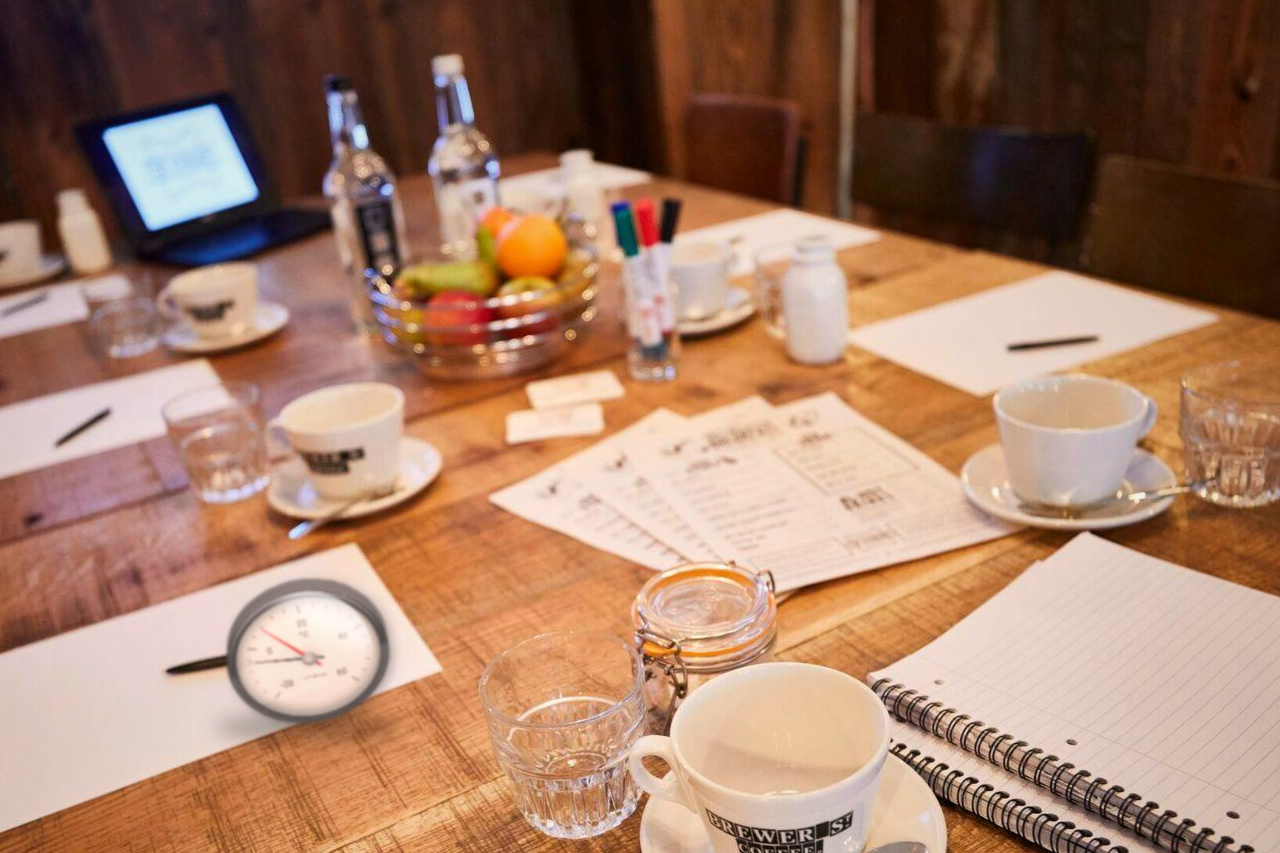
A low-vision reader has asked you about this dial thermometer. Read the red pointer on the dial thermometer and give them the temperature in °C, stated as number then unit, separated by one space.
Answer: 8 °C
